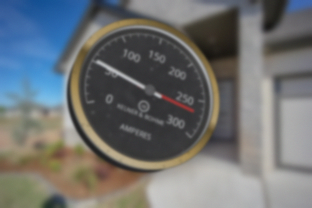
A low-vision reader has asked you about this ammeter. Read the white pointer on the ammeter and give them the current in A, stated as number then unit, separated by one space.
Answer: 50 A
